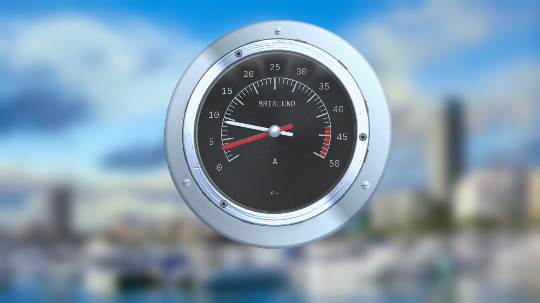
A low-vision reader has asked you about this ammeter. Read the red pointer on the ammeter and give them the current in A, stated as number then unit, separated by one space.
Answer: 3 A
